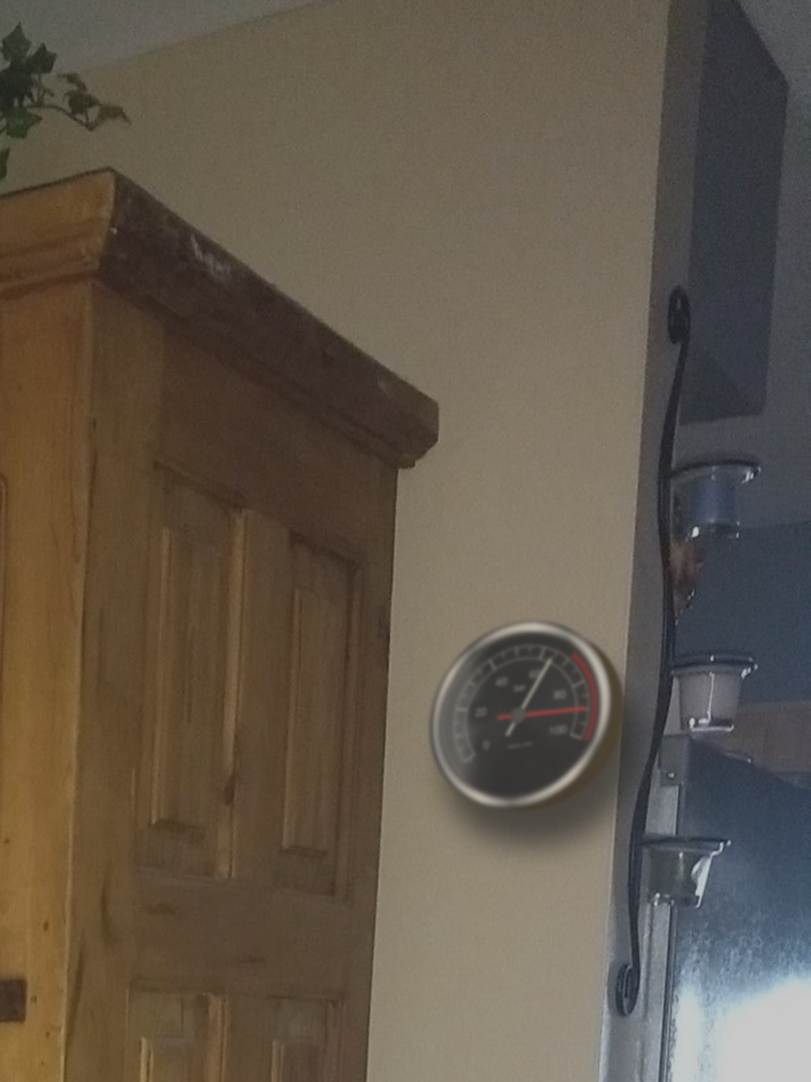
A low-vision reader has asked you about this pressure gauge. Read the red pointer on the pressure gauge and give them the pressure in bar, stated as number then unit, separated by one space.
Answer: 90 bar
